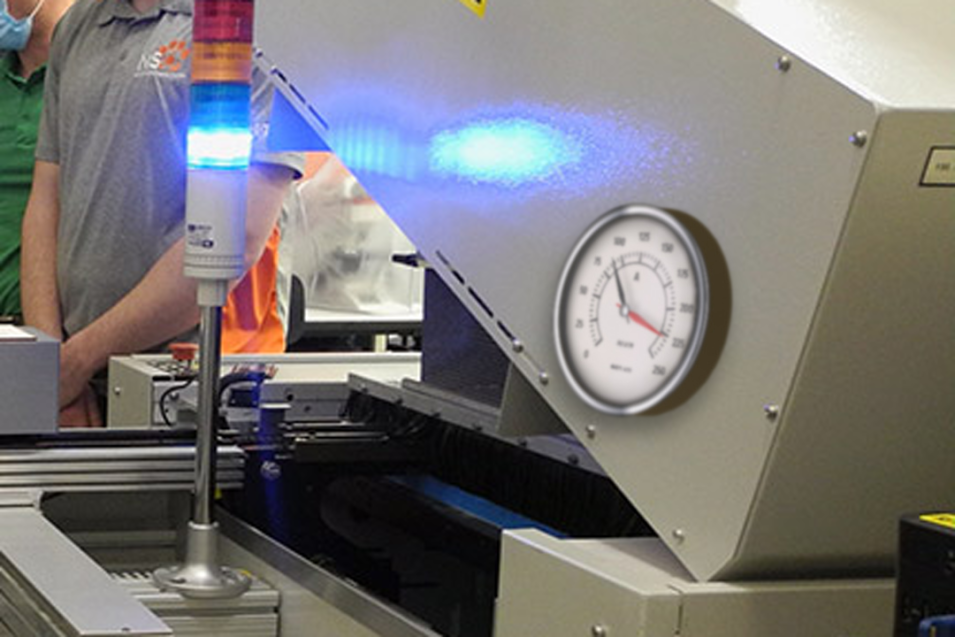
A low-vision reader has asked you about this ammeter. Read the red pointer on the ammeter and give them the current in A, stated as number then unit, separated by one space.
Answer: 225 A
